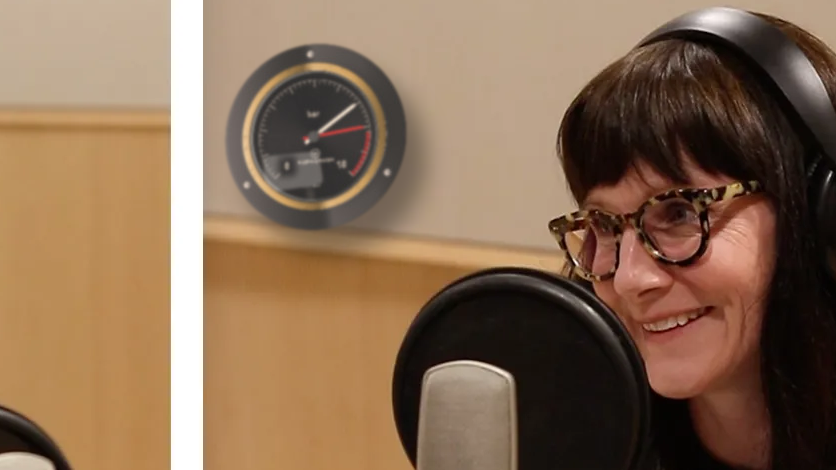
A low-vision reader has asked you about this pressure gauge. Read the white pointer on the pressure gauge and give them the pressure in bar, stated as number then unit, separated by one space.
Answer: 7 bar
